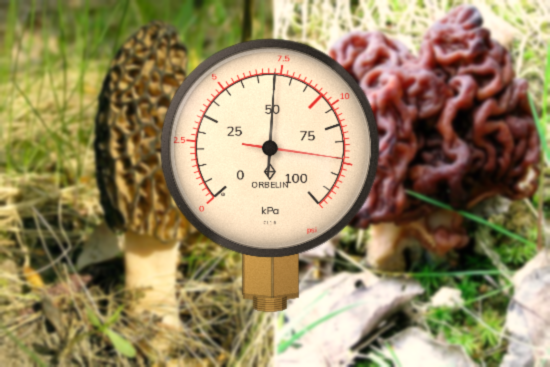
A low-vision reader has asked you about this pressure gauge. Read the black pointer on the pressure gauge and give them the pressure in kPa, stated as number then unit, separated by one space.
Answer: 50 kPa
